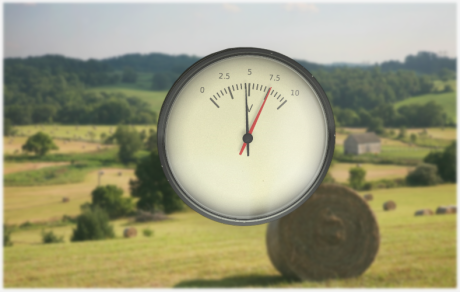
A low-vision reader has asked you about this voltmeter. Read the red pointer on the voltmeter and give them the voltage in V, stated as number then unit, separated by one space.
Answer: 7.5 V
